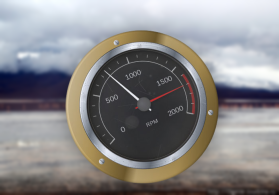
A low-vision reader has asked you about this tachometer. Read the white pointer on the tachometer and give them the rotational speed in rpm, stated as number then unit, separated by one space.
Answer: 750 rpm
